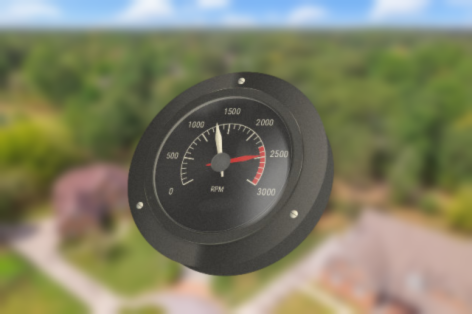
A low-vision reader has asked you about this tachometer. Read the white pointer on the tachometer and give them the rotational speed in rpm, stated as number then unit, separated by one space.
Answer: 1300 rpm
